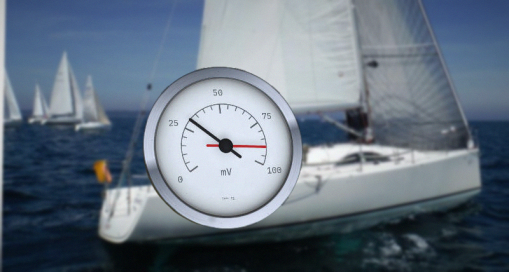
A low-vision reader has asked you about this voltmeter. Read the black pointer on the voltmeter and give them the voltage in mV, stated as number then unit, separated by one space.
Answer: 30 mV
